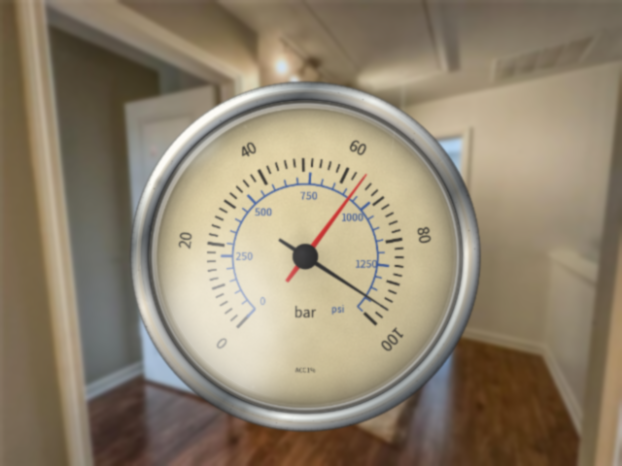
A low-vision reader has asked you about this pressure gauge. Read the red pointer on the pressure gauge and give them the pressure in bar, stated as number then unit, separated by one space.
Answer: 64 bar
